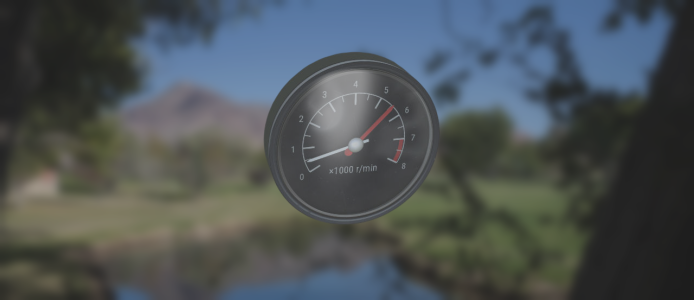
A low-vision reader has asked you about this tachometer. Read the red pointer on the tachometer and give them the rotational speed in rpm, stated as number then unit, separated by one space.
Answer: 5500 rpm
